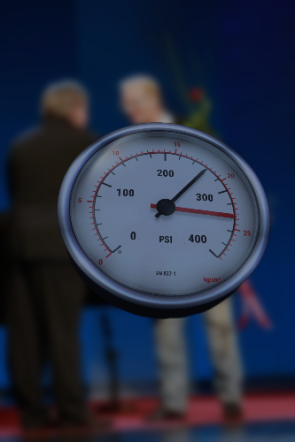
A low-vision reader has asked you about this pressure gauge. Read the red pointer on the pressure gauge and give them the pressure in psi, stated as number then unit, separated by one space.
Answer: 340 psi
